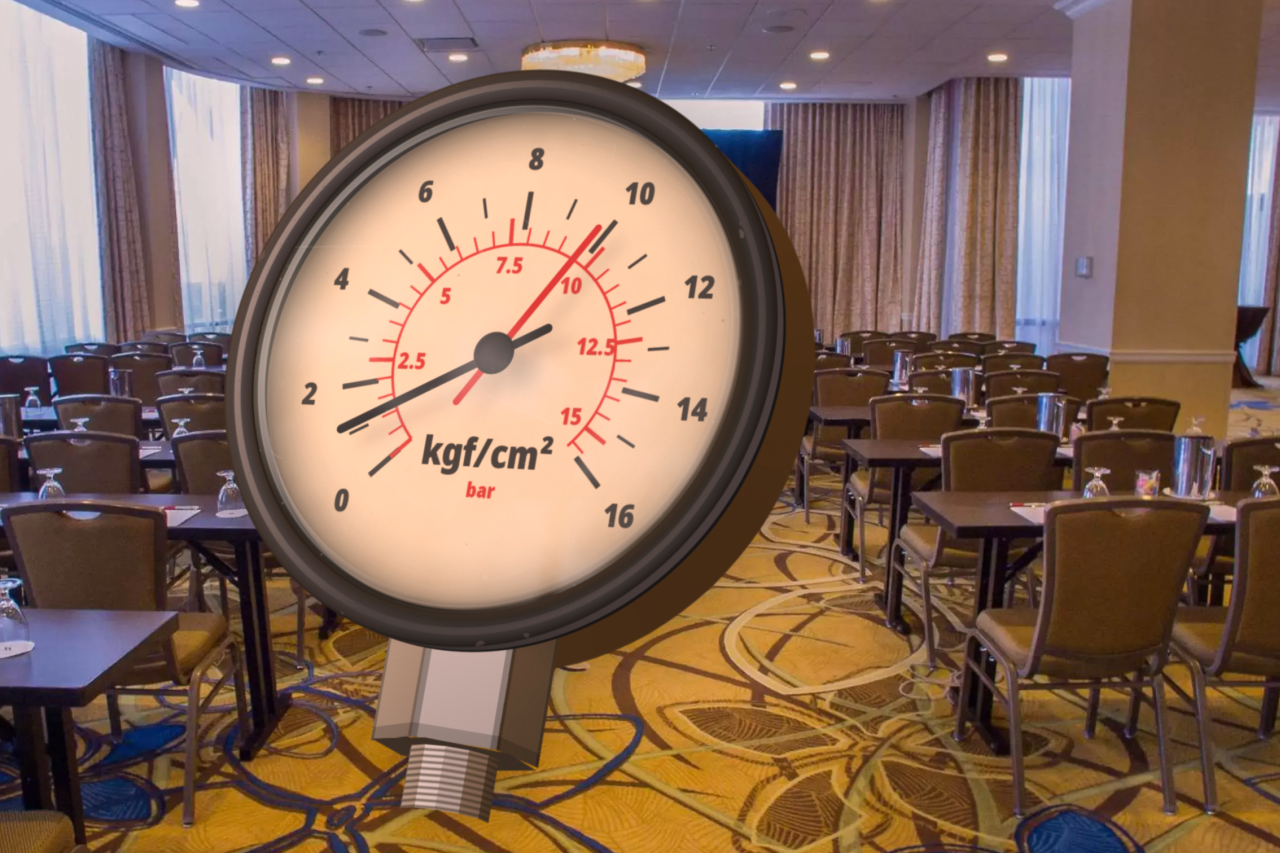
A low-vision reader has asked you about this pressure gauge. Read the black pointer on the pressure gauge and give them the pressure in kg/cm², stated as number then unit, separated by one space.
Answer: 1 kg/cm²
